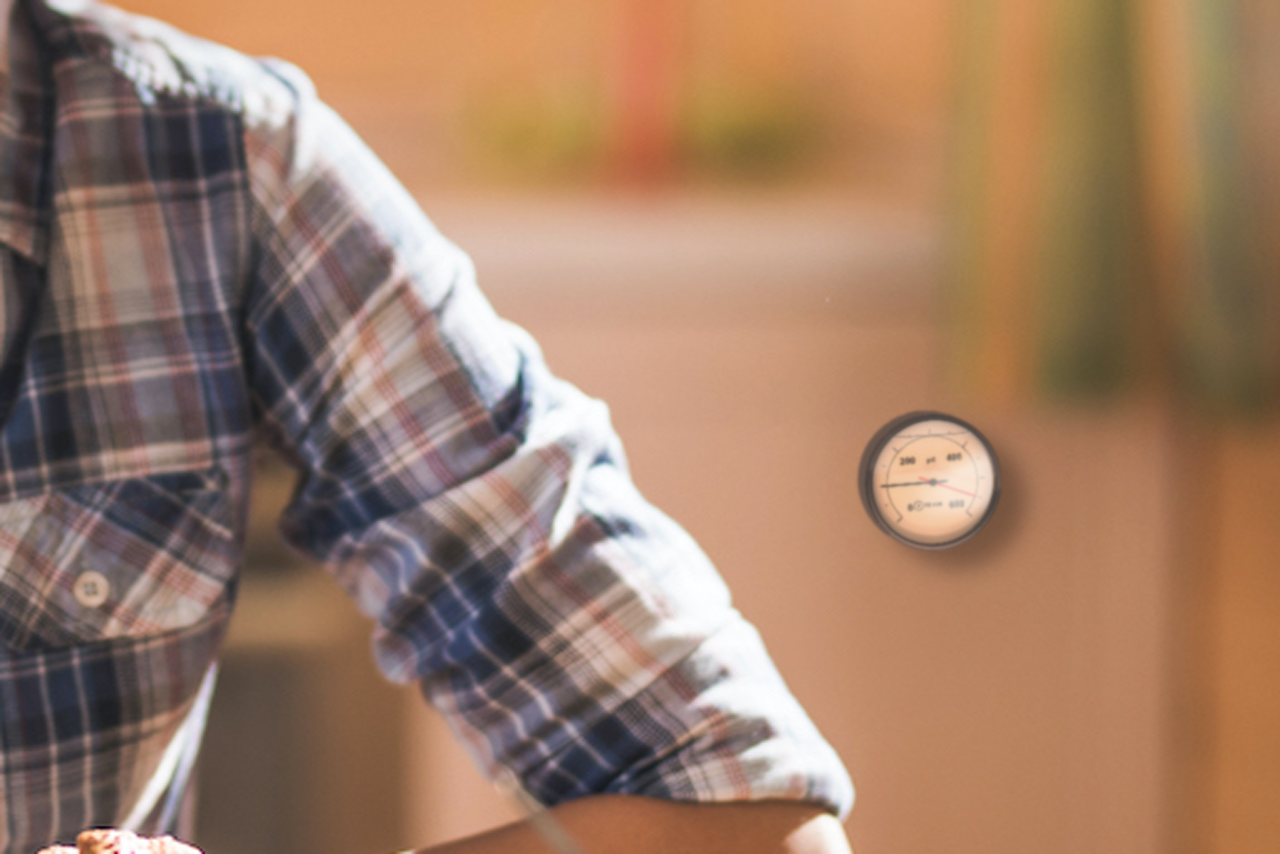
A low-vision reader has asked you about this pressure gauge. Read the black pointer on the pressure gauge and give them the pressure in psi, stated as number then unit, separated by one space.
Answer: 100 psi
